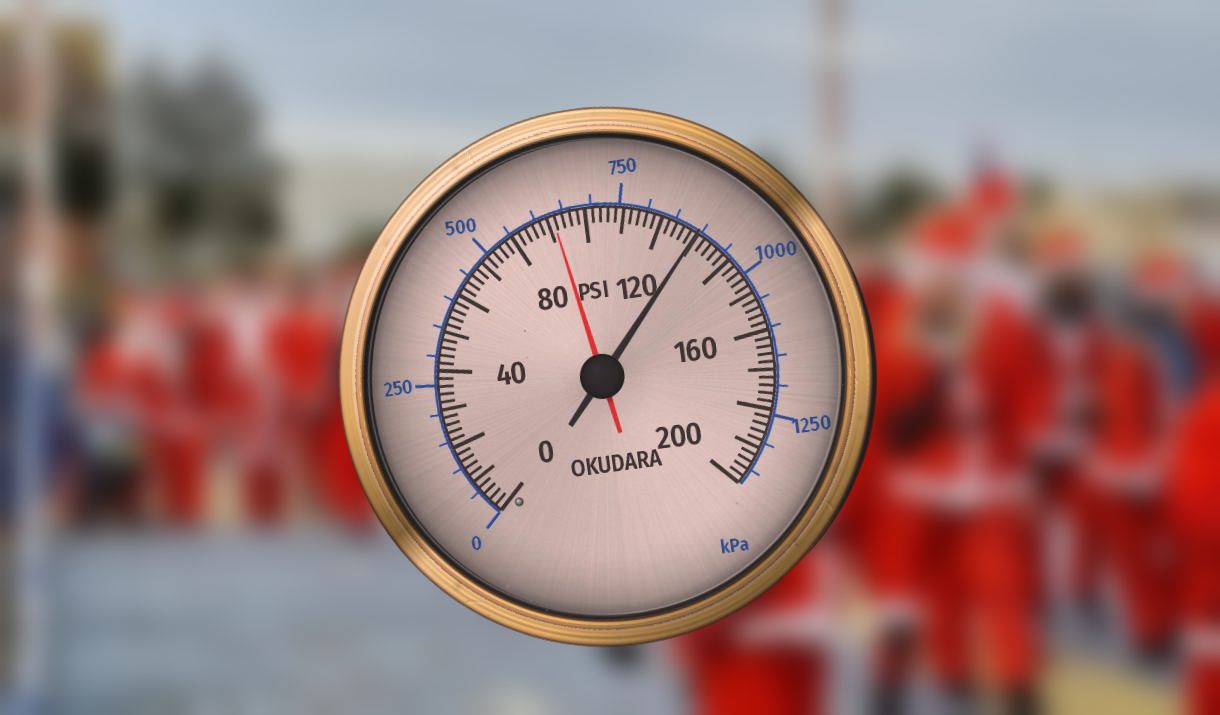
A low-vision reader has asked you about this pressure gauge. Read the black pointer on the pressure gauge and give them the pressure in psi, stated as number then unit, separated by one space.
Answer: 130 psi
